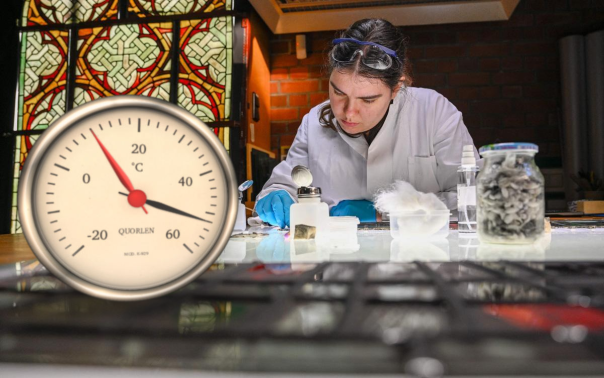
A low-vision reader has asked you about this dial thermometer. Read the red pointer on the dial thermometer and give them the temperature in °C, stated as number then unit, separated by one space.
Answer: 10 °C
